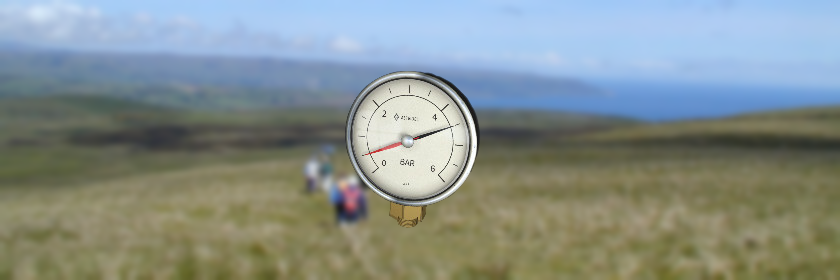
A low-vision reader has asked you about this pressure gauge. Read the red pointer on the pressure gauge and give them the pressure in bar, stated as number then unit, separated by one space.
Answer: 0.5 bar
